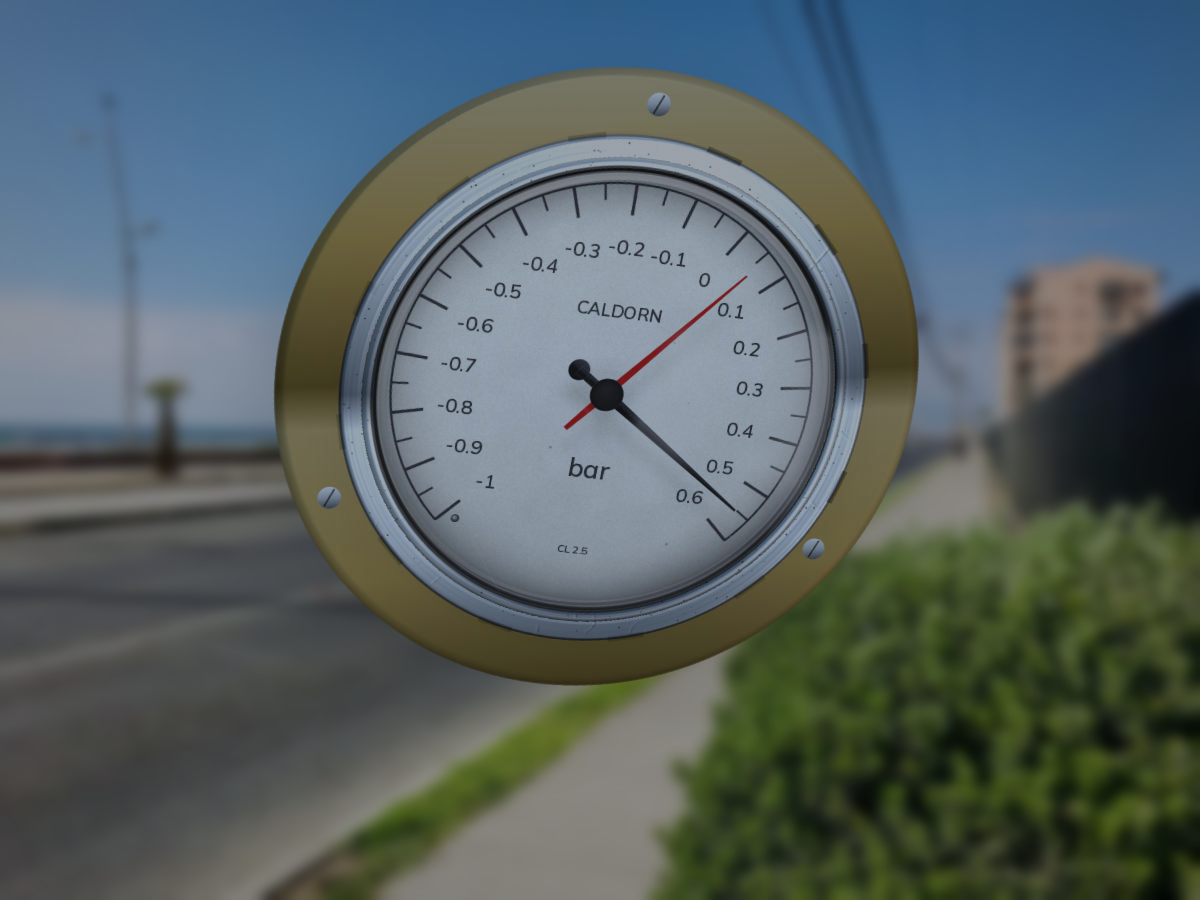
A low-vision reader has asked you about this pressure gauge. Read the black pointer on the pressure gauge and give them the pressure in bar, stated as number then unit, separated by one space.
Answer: 0.55 bar
